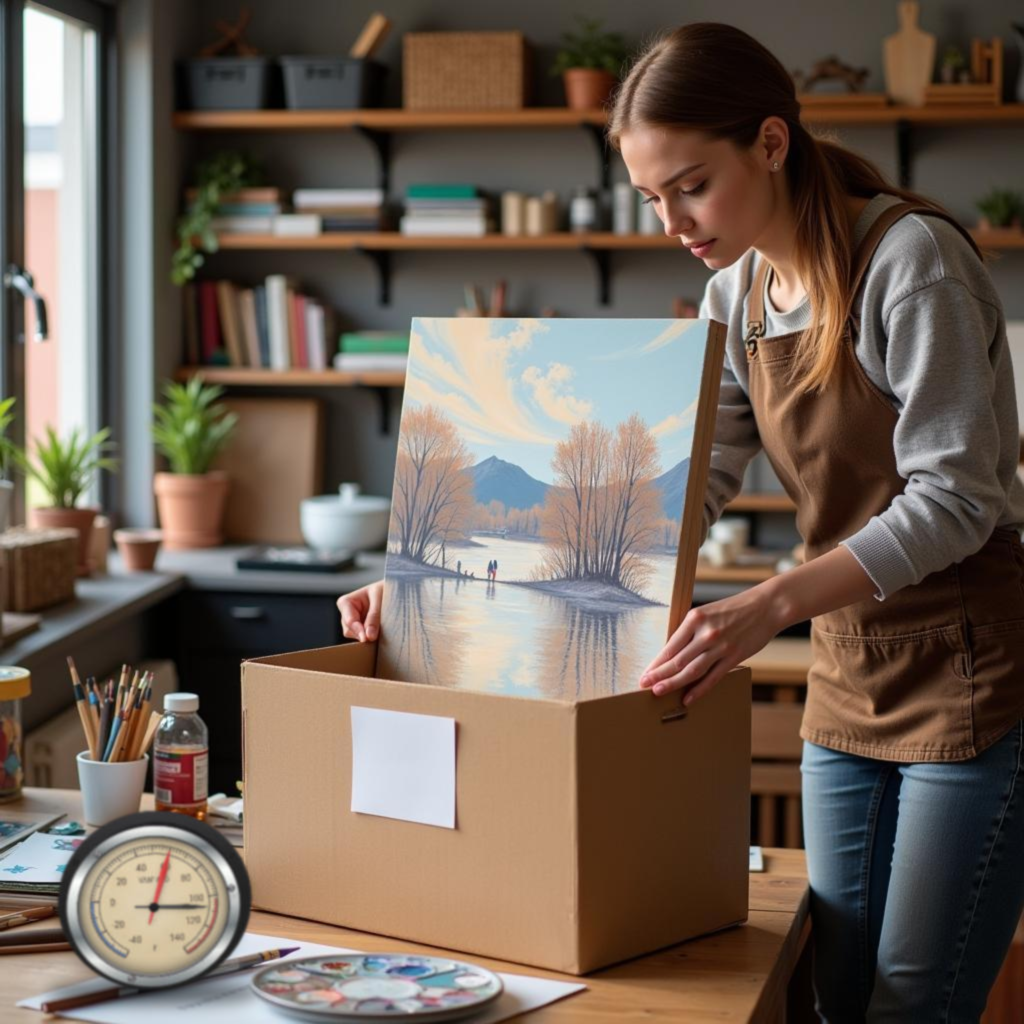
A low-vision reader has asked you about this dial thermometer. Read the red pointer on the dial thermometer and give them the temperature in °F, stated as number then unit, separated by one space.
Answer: 60 °F
